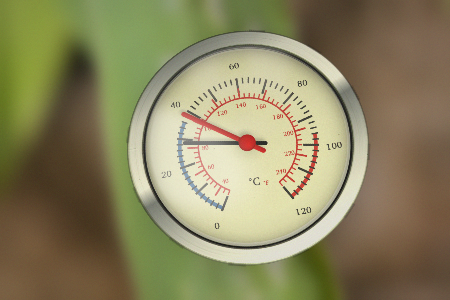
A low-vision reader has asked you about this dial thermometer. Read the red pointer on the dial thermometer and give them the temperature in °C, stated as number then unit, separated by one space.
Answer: 38 °C
